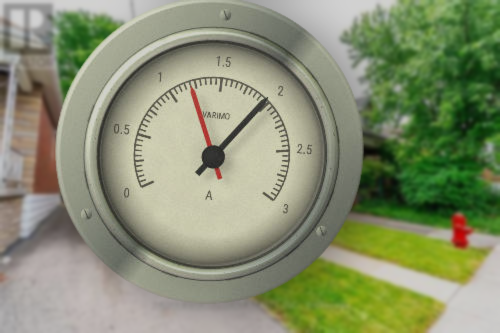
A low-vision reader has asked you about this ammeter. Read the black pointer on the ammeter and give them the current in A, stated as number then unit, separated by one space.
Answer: 1.95 A
